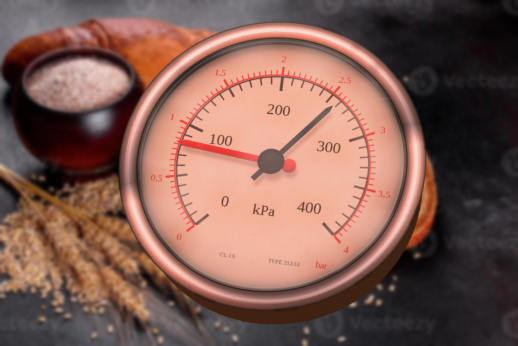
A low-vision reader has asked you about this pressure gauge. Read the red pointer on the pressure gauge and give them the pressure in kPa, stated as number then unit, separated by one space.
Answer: 80 kPa
